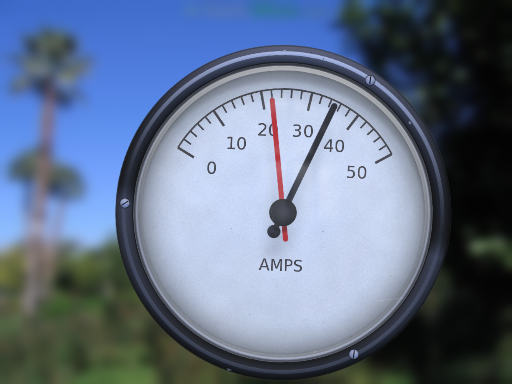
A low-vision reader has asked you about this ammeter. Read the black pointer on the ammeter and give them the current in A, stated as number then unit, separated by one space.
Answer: 35 A
